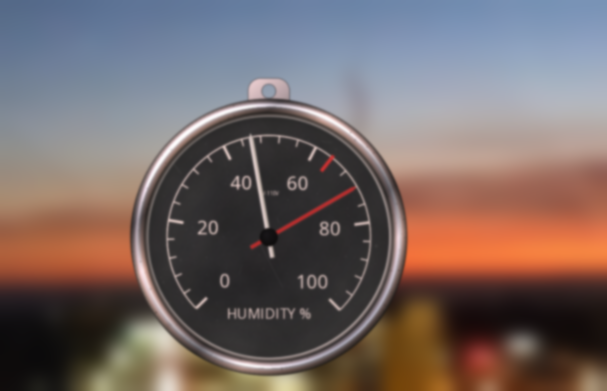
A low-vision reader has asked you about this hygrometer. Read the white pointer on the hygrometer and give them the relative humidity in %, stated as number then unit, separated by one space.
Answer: 46 %
